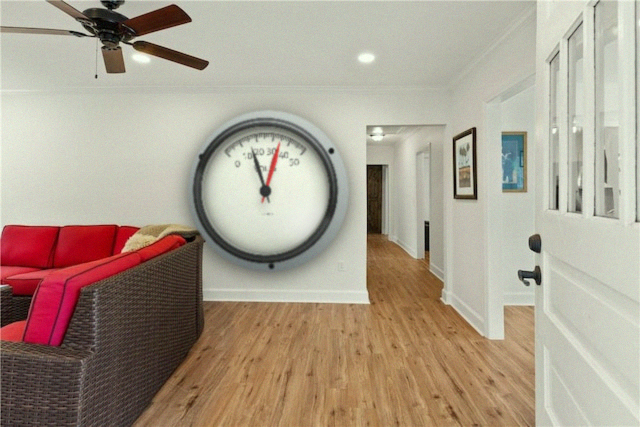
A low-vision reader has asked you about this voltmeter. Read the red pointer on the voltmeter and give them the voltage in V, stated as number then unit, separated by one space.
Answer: 35 V
